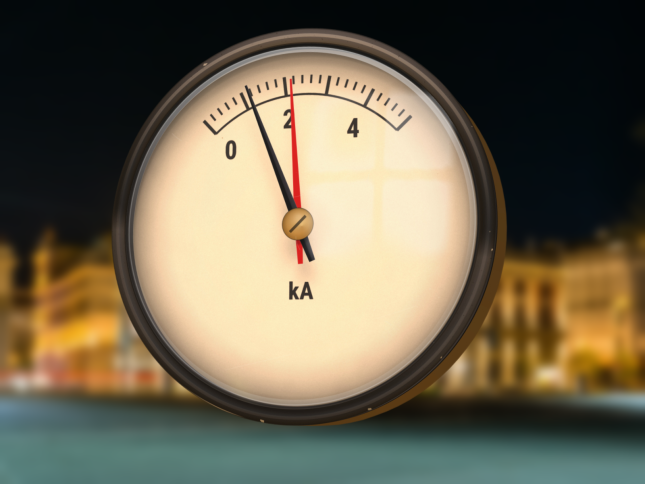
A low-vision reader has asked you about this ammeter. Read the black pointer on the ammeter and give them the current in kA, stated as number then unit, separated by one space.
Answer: 1.2 kA
